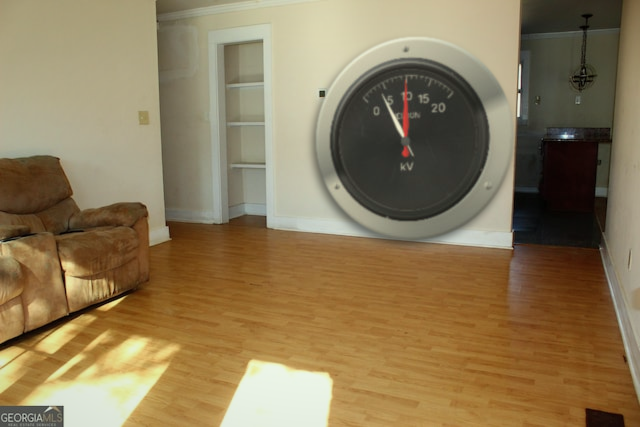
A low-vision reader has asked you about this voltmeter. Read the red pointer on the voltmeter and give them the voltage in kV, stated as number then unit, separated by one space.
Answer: 10 kV
